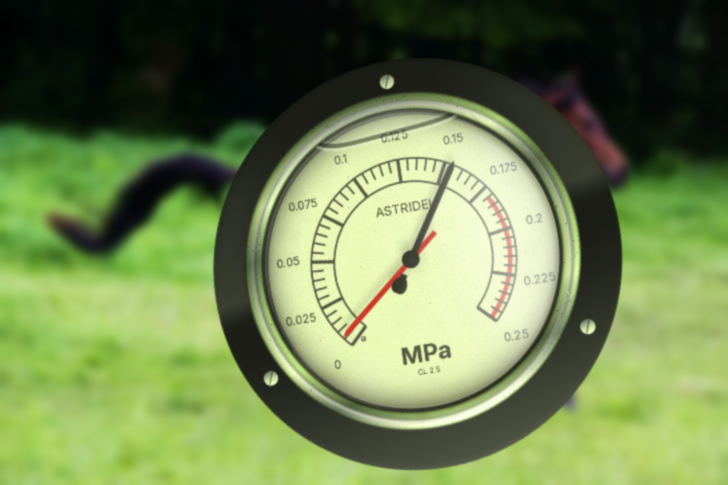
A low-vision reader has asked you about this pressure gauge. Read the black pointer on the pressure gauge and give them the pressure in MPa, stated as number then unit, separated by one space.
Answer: 0.155 MPa
